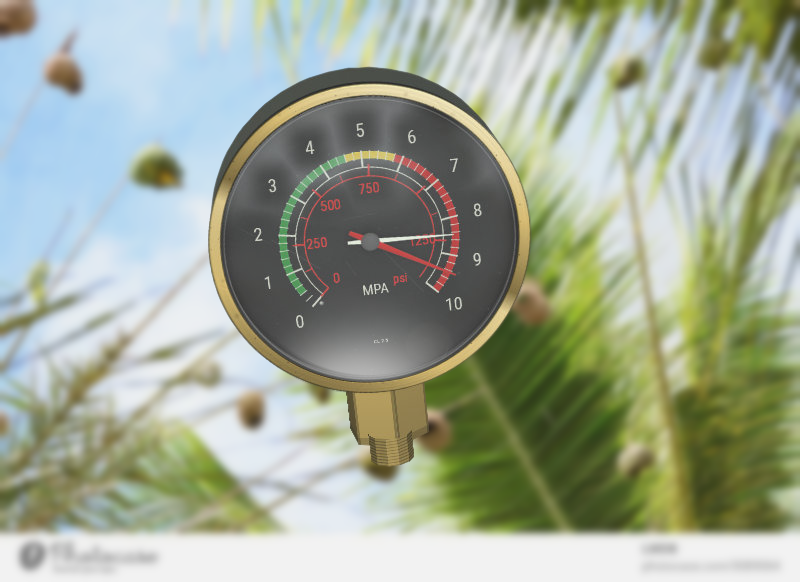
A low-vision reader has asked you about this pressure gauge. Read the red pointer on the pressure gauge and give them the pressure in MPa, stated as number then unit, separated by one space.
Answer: 9.4 MPa
